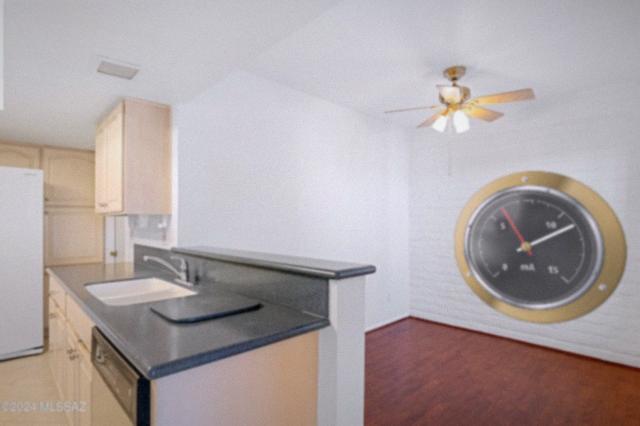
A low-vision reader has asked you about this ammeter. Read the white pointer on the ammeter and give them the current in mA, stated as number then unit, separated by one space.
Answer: 11 mA
